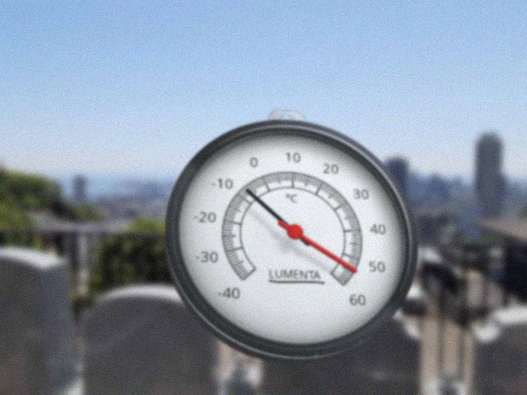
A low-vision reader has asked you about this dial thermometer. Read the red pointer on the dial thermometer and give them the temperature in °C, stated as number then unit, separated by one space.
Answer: 55 °C
